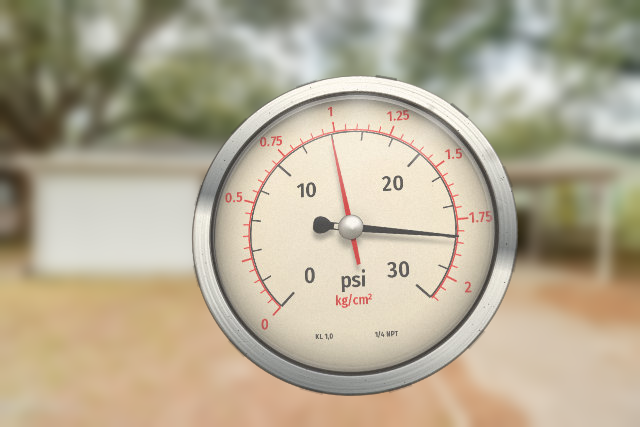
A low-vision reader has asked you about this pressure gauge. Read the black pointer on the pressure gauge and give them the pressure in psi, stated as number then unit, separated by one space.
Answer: 26 psi
